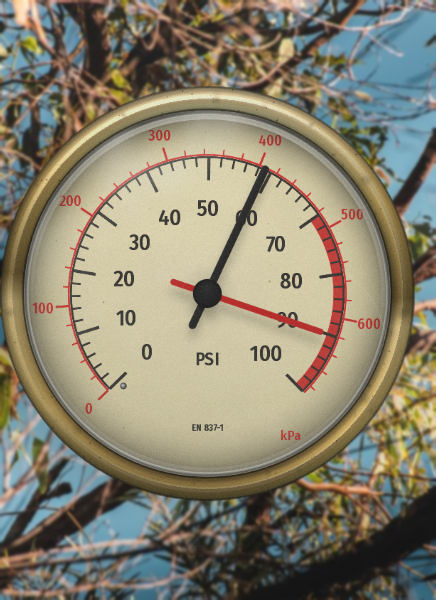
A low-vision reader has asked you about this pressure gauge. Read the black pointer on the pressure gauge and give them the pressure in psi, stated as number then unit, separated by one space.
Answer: 59 psi
